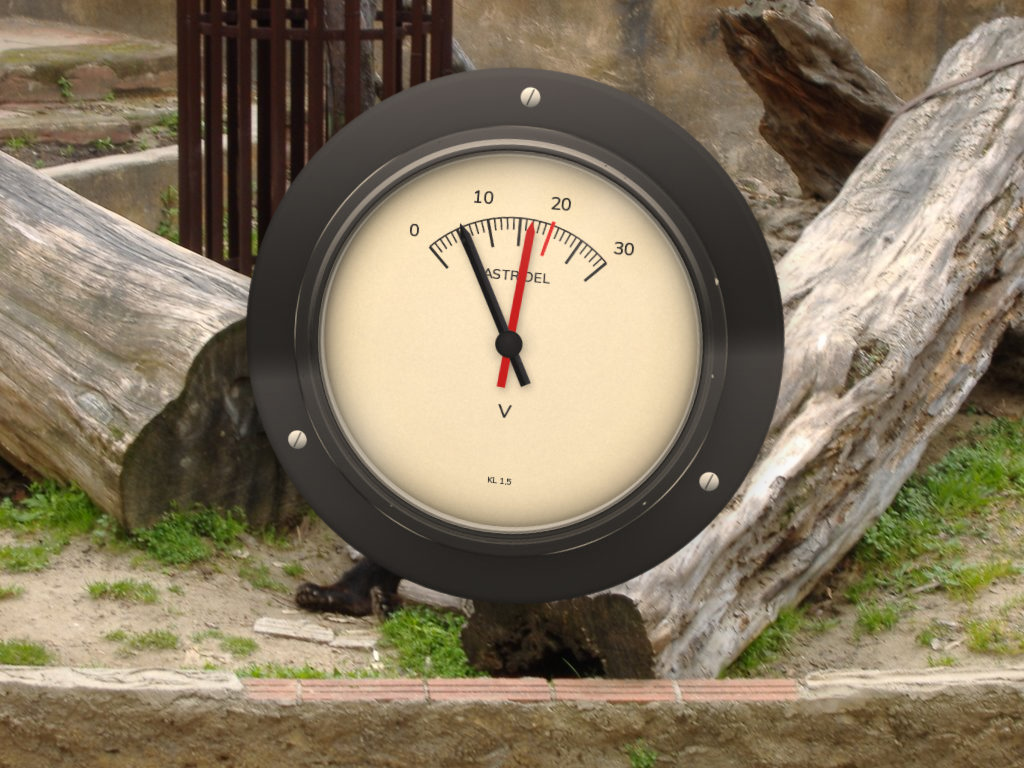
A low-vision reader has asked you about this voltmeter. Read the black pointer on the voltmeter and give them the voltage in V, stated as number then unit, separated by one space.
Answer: 6 V
